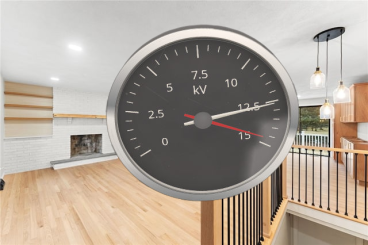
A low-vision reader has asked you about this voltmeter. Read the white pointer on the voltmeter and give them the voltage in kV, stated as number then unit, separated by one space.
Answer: 12.5 kV
